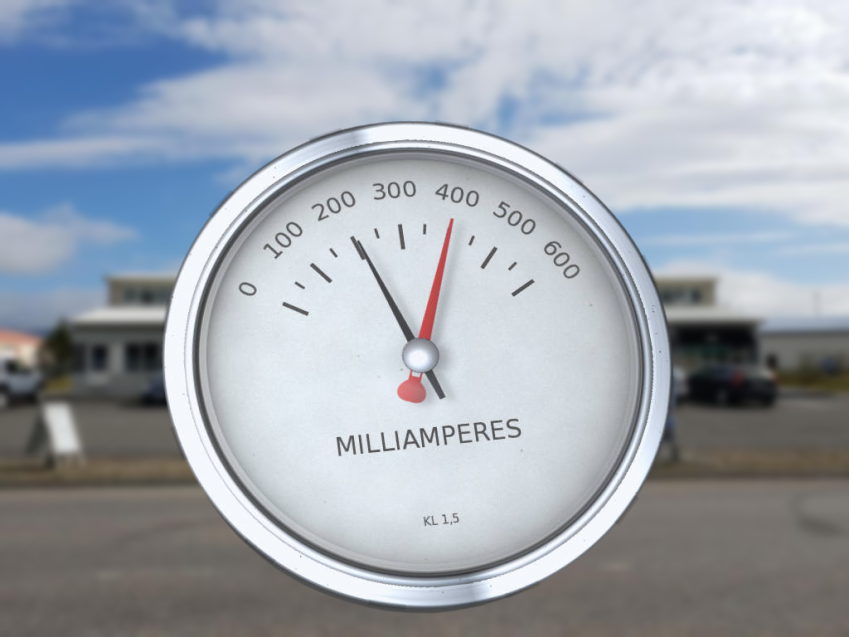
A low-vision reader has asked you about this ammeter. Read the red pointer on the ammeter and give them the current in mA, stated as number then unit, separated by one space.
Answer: 400 mA
